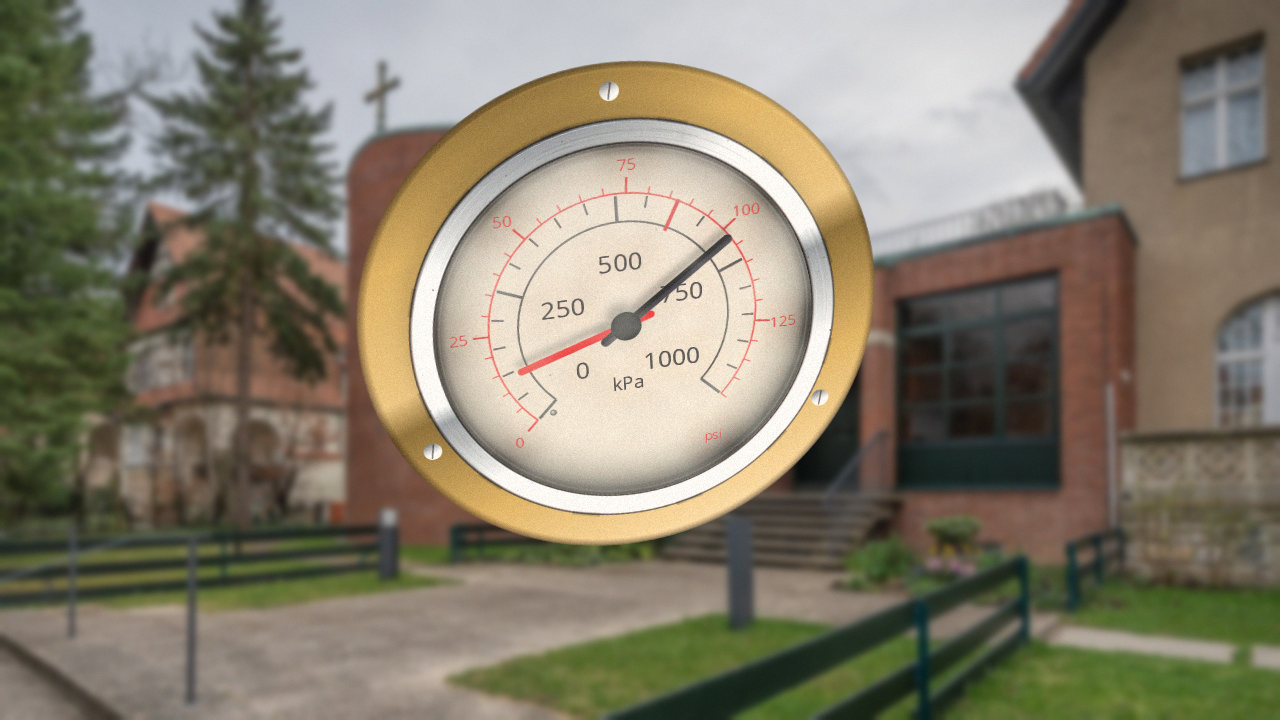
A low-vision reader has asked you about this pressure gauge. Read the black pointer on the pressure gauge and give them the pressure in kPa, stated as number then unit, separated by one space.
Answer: 700 kPa
